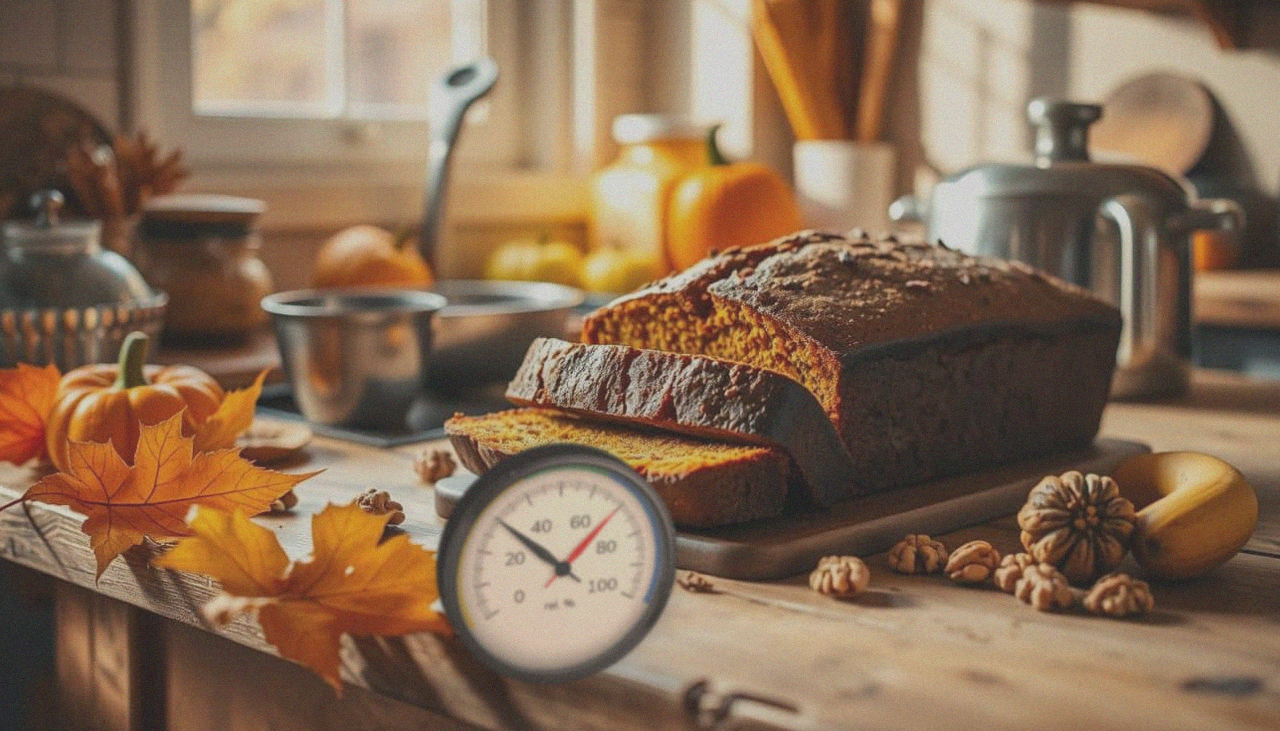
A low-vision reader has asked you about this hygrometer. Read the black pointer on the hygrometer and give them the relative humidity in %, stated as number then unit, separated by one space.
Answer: 30 %
